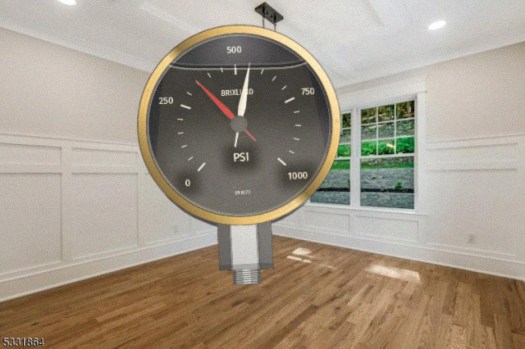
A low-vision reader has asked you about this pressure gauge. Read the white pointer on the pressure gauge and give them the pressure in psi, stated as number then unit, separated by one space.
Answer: 550 psi
